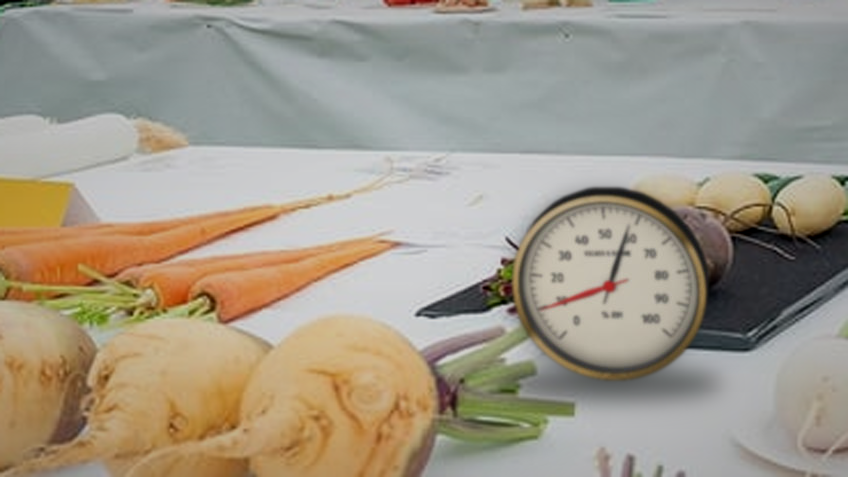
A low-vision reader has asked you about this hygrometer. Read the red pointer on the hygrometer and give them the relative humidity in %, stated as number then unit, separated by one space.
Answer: 10 %
